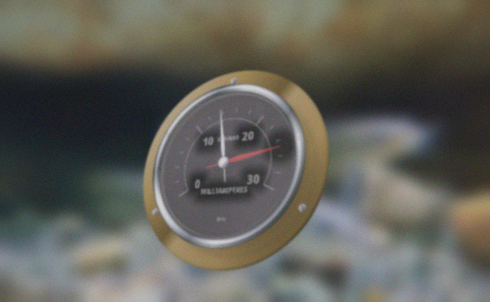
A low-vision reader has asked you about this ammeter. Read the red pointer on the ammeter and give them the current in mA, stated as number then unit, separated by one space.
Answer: 25 mA
